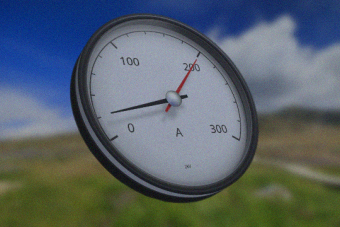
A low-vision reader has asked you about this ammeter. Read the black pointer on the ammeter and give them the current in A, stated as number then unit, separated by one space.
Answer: 20 A
